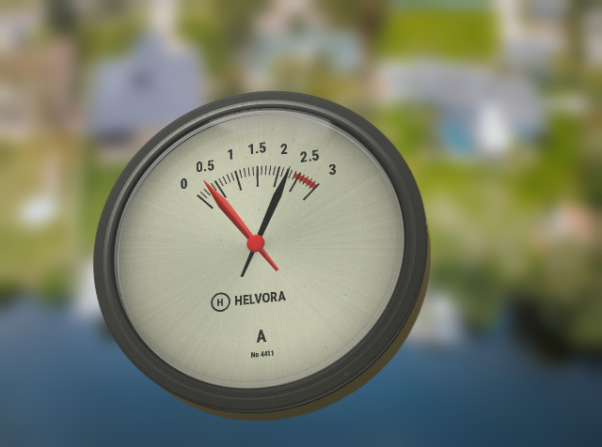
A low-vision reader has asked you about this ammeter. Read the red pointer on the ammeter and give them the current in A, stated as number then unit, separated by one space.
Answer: 0.3 A
